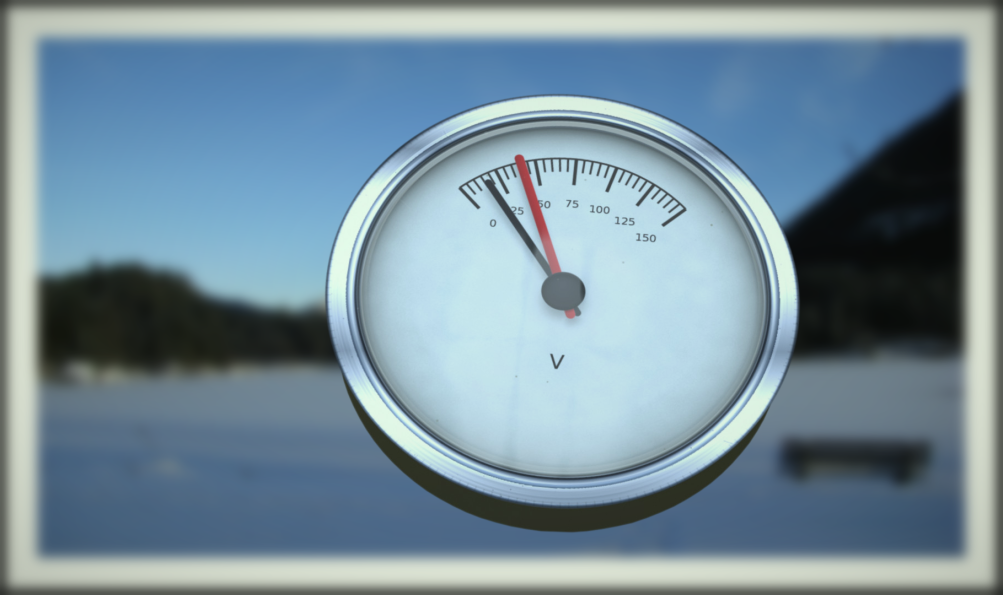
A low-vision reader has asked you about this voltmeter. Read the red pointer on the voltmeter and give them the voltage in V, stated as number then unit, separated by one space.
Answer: 40 V
